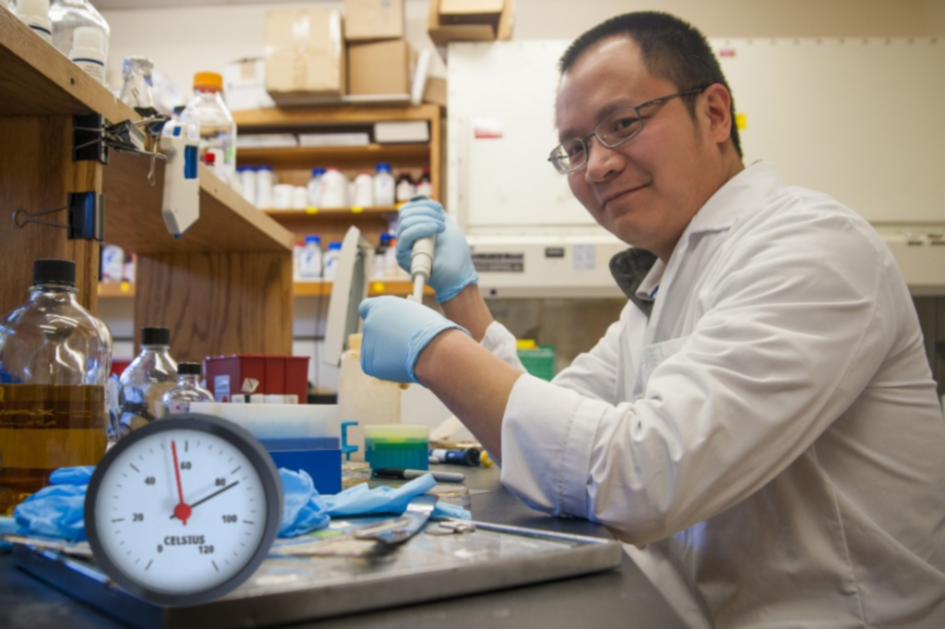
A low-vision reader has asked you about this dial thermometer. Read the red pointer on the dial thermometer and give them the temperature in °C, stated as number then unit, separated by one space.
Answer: 56 °C
